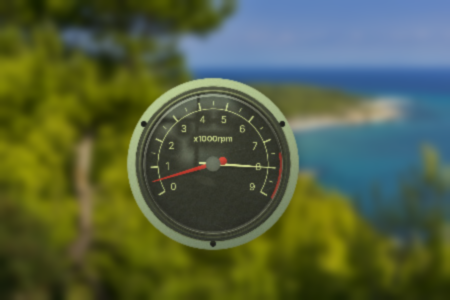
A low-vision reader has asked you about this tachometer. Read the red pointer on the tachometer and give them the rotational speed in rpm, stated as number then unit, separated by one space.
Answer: 500 rpm
